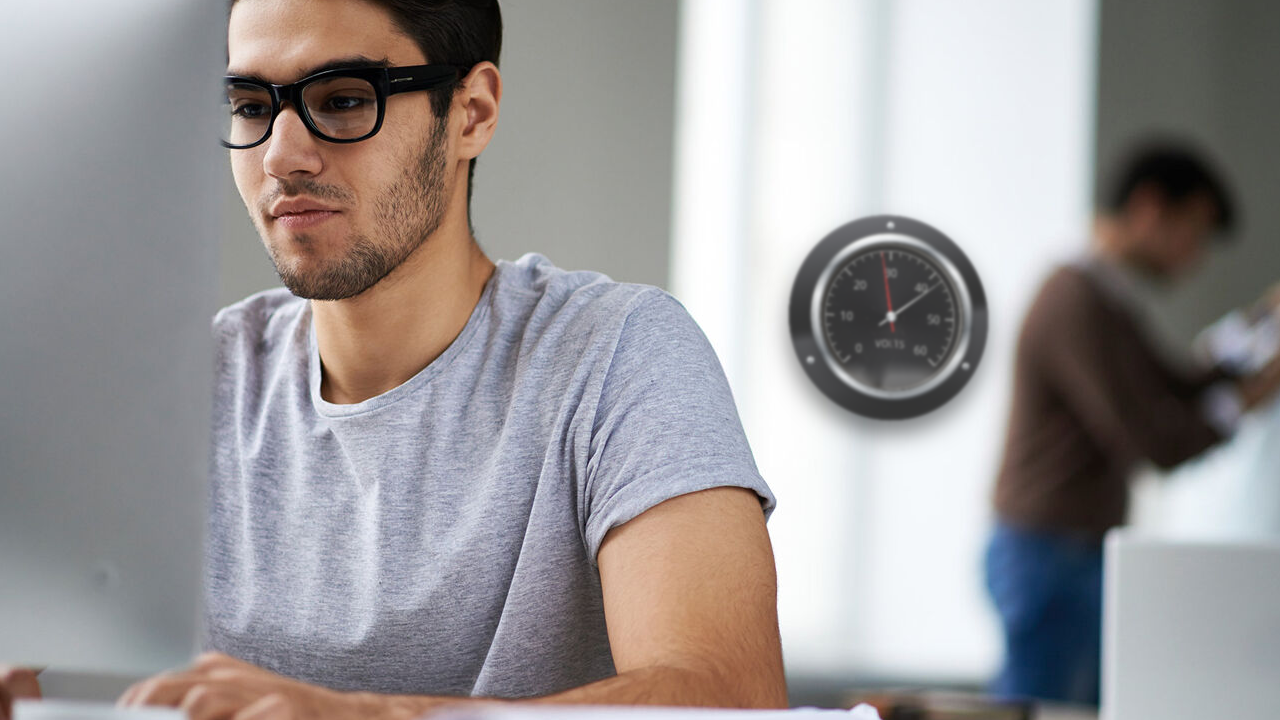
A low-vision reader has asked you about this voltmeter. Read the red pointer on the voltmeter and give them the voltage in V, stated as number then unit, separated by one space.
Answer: 28 V
